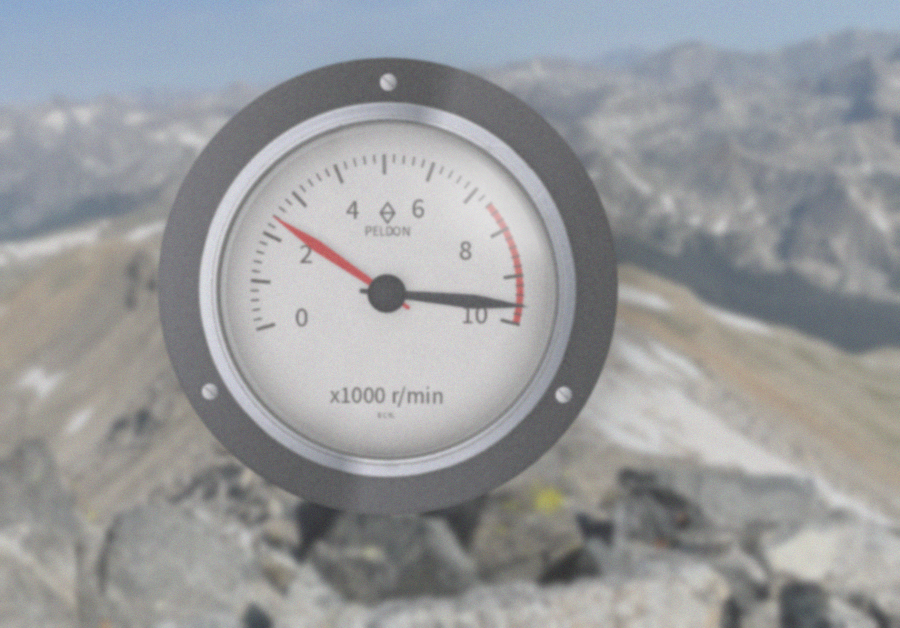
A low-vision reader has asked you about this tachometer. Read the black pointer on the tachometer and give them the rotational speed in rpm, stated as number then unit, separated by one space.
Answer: 9600 rpm
